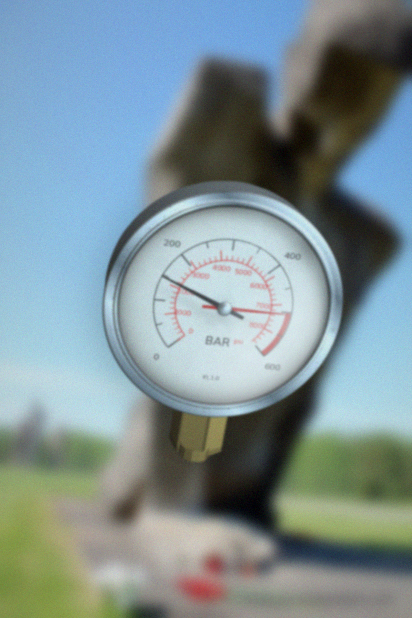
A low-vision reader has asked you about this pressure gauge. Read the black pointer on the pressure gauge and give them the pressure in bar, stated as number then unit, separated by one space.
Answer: 150 bar
